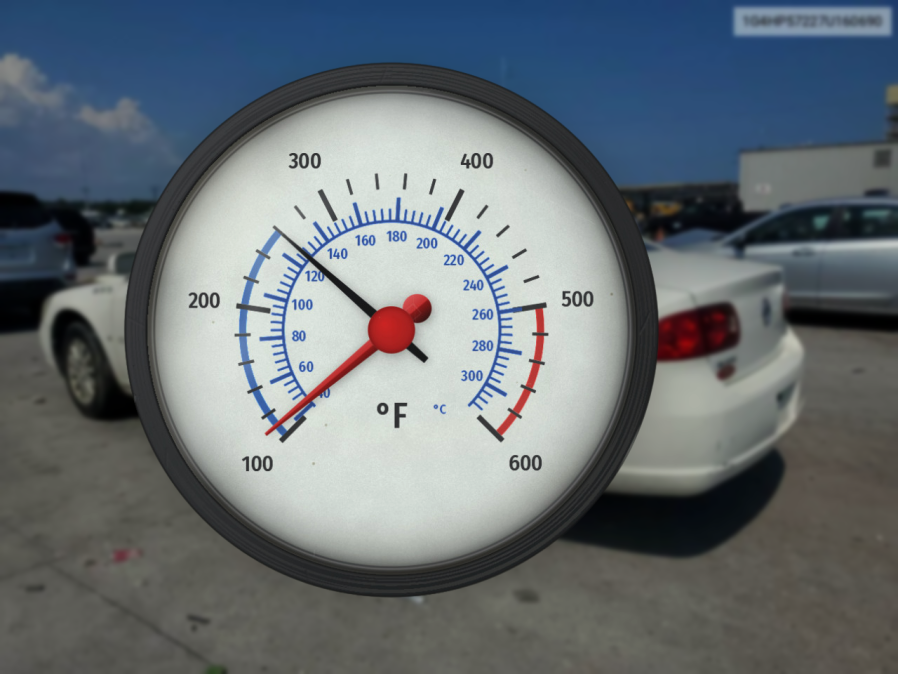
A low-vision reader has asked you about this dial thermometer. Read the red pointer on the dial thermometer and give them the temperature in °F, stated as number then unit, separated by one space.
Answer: 110 °F
